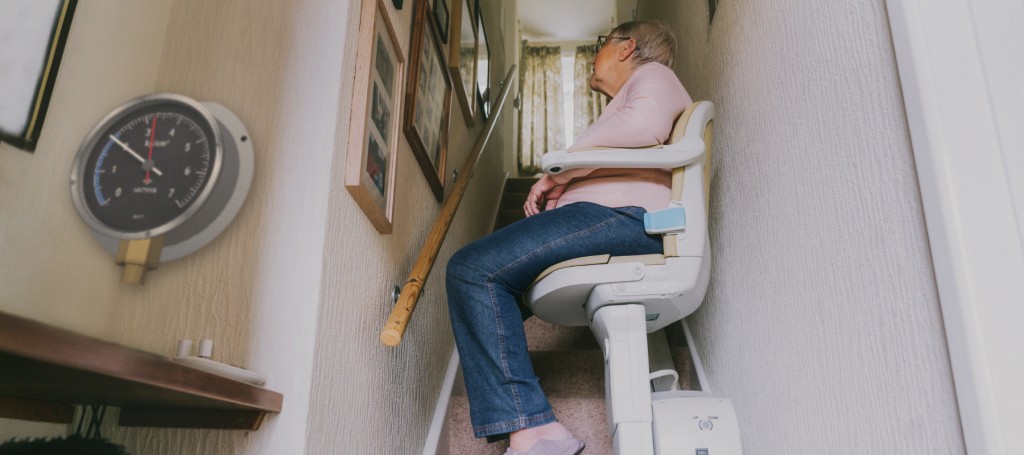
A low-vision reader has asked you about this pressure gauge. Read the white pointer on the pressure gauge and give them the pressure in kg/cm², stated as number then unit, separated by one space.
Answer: 2 kg/cm²
